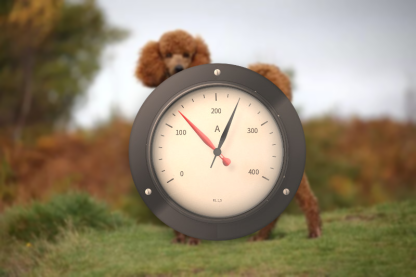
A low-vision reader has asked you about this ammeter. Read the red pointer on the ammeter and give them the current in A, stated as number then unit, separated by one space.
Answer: 130 A
